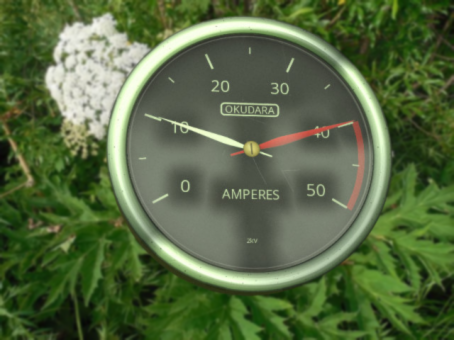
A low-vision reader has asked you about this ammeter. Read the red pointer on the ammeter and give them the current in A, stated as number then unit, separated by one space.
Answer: 40 A
